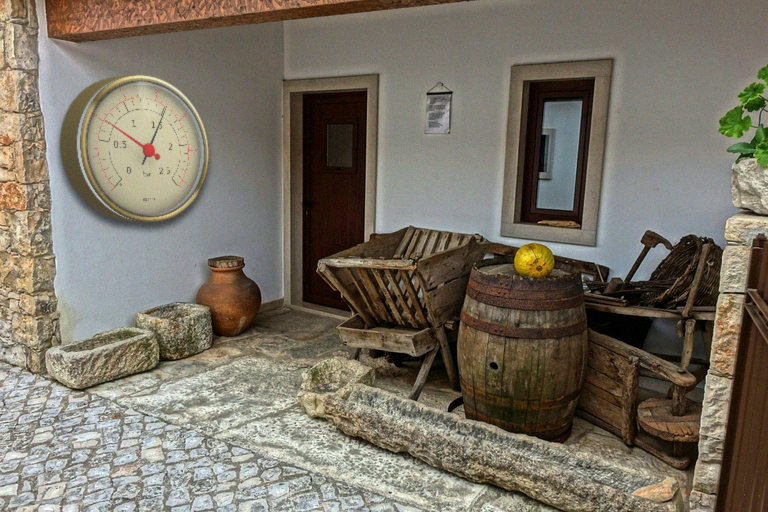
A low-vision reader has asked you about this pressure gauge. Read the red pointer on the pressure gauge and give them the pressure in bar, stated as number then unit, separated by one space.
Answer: 0.7 bar
